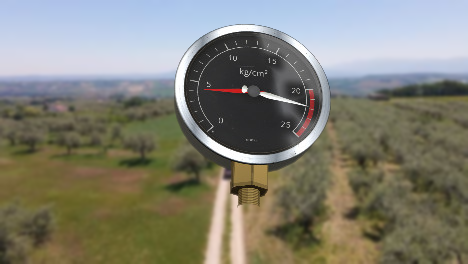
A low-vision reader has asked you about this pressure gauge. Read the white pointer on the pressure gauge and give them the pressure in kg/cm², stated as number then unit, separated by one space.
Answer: 22 kg/cm²
